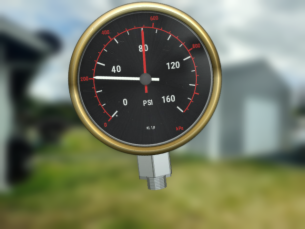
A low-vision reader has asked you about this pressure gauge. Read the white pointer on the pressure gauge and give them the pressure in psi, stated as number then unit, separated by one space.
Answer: 30 psi
